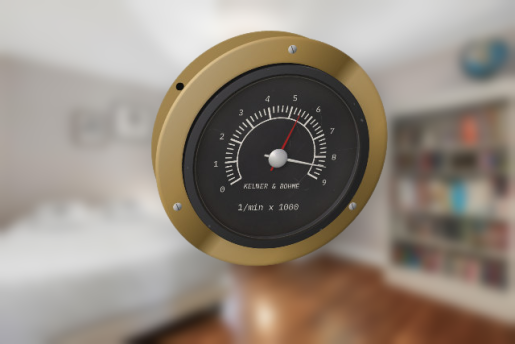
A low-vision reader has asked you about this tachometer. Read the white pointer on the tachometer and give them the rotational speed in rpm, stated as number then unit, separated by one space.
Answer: 8400 rpm
